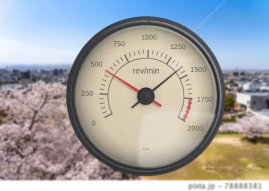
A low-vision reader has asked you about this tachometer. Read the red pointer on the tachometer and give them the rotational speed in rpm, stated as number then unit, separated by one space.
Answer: 500 rpm
